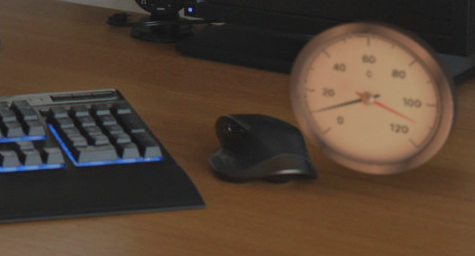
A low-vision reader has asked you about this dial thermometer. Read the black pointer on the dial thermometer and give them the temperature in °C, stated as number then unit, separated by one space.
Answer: 10 °C
